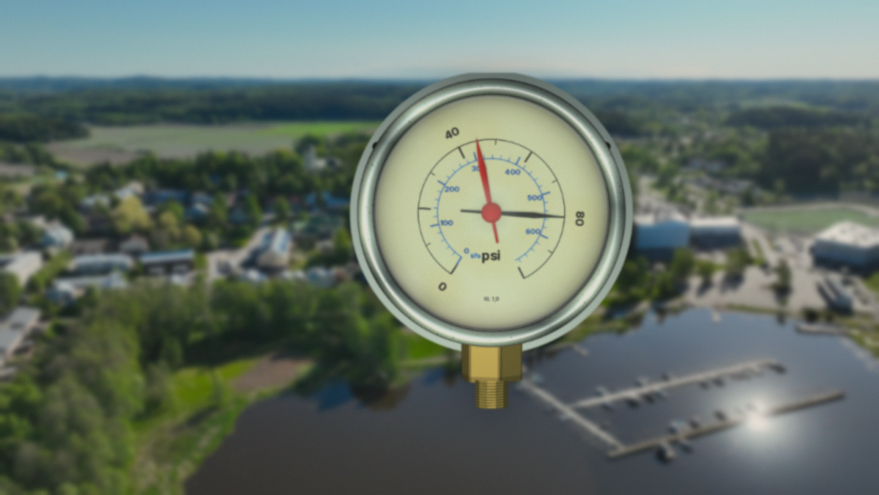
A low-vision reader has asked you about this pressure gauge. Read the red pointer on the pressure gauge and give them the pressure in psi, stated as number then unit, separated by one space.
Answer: 45 psi
